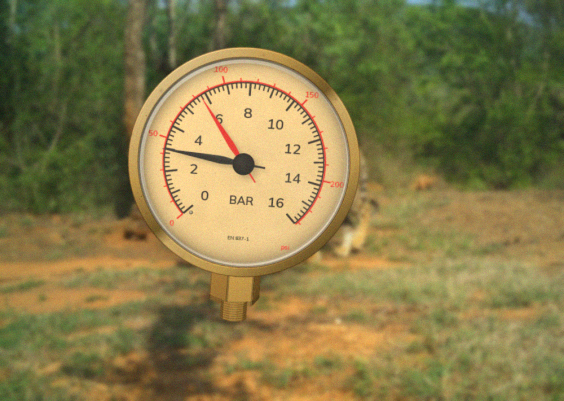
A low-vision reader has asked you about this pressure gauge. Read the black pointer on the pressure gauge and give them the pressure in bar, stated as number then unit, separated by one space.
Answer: 3 bar
